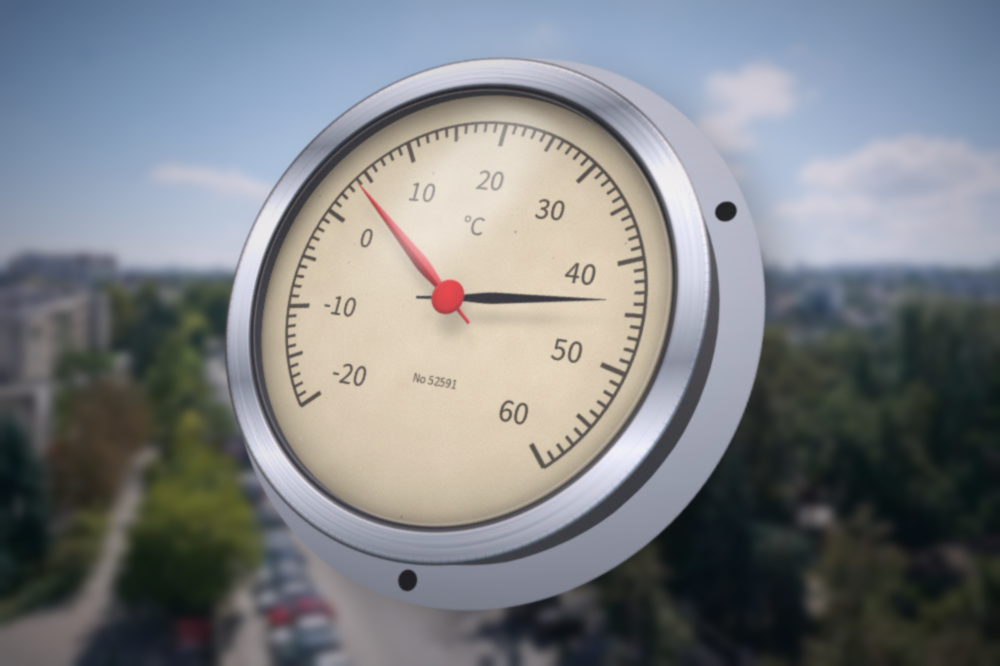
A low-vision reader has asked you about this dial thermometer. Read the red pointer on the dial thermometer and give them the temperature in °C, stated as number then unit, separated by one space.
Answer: 4 °C
